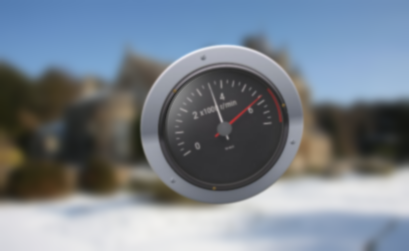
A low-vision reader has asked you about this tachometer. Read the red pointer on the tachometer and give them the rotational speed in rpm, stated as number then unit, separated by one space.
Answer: 5750 rpm
